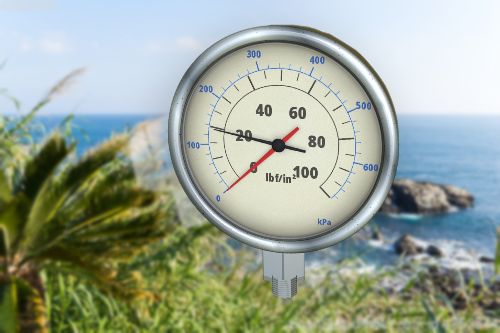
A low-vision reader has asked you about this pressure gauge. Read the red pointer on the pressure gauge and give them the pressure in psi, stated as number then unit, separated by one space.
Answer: 0 psi
